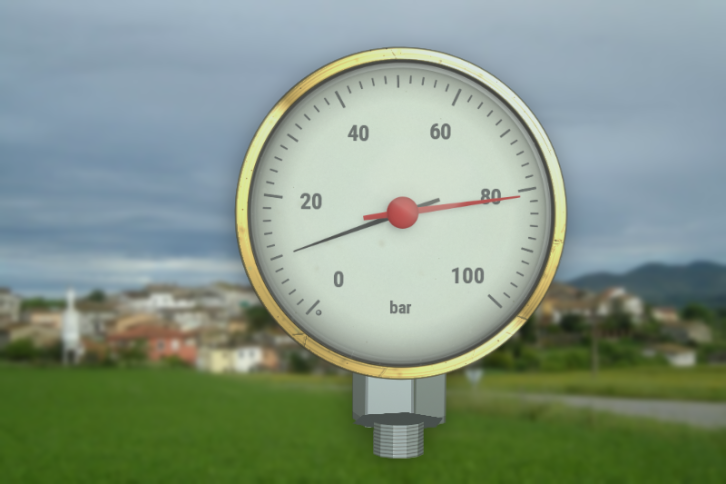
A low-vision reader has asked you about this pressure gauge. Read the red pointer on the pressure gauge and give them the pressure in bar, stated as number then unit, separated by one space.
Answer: 81 bar
